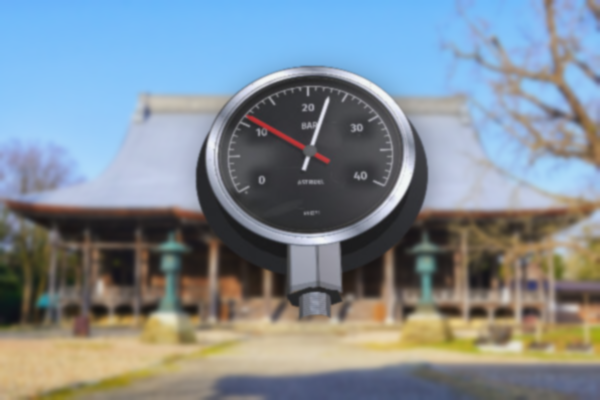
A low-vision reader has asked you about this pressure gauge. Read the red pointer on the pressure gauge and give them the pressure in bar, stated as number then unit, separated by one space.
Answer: 11 bar
